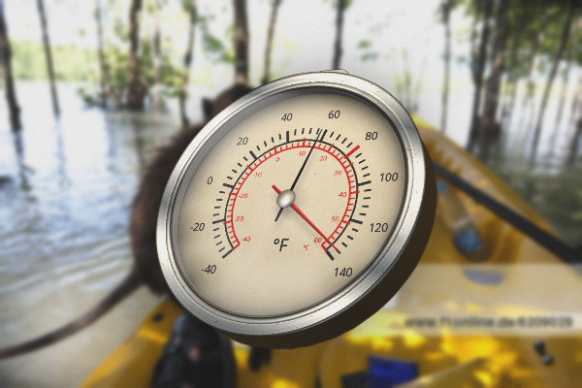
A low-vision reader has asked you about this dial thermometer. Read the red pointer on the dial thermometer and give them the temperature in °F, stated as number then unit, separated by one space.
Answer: 136 °F
